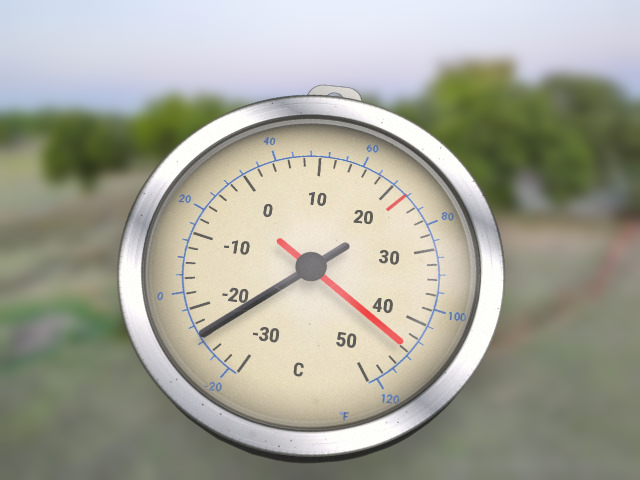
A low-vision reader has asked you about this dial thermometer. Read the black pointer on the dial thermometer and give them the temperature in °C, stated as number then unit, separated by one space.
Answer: -24 °C
